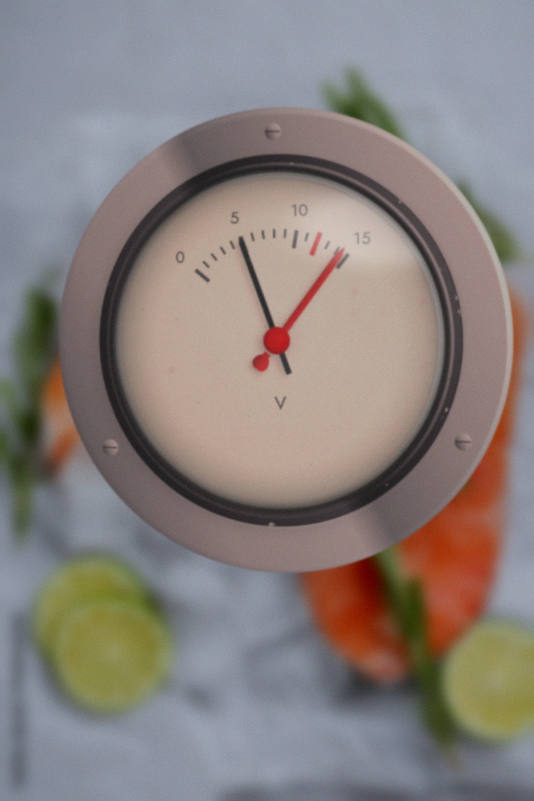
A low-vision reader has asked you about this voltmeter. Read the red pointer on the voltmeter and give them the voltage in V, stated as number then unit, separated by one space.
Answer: 14.5 V
